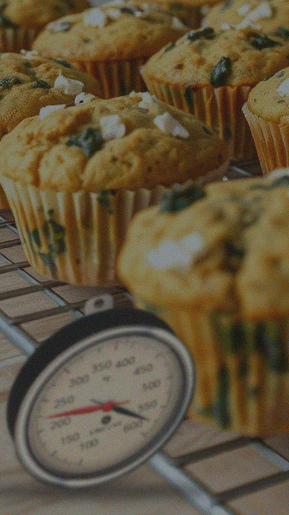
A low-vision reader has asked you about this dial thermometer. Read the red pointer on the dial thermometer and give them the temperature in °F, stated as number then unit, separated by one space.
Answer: 225 °F
